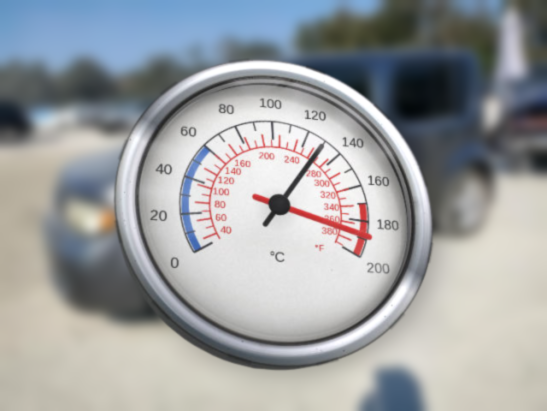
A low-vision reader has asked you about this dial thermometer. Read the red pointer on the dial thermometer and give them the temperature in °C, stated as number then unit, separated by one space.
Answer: 190 °C
